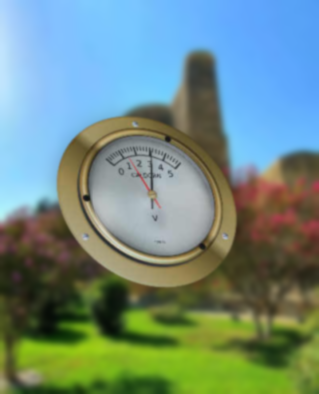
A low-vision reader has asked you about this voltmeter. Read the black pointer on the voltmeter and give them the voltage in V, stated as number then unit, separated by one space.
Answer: 3 V
